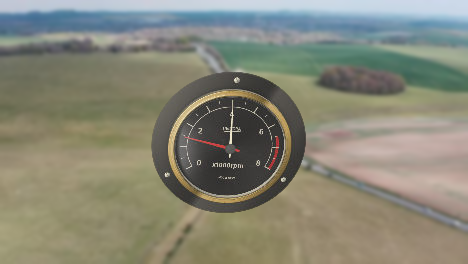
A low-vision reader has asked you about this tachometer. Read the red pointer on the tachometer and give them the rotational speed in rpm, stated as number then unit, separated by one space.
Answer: 1500 rpm
